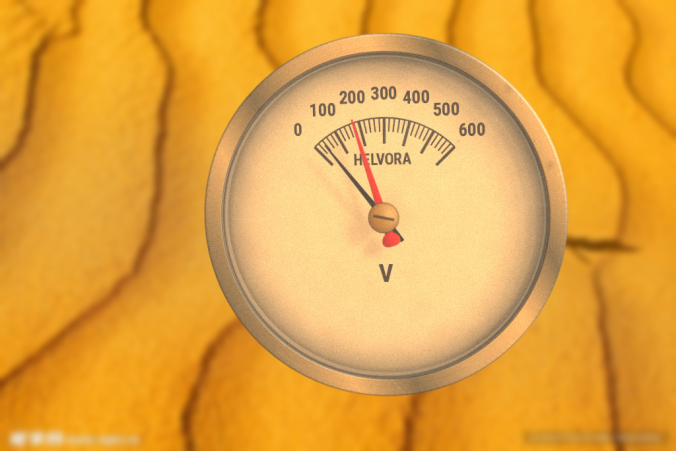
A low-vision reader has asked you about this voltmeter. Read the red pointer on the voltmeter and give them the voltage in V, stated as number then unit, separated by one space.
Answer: 180 V
